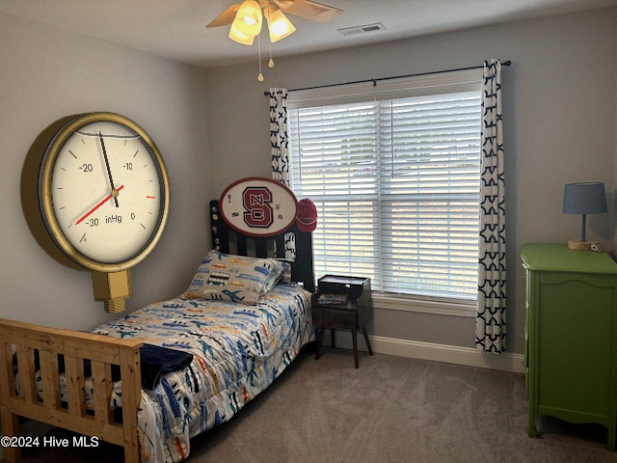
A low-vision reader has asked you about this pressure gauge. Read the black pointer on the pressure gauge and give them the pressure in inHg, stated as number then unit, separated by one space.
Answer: -16 inHg
